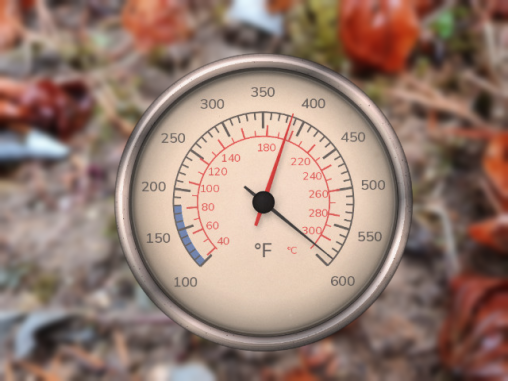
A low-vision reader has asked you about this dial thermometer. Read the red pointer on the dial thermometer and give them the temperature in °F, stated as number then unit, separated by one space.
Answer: 385 °F
